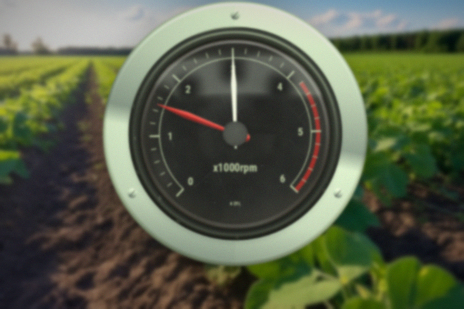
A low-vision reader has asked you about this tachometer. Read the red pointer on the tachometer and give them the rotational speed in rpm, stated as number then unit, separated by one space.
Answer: 1500 rpm
